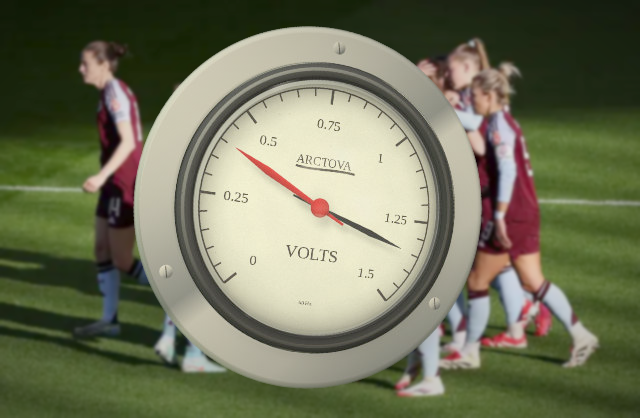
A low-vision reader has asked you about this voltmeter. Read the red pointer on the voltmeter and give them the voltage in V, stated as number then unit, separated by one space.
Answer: 0.4 V
